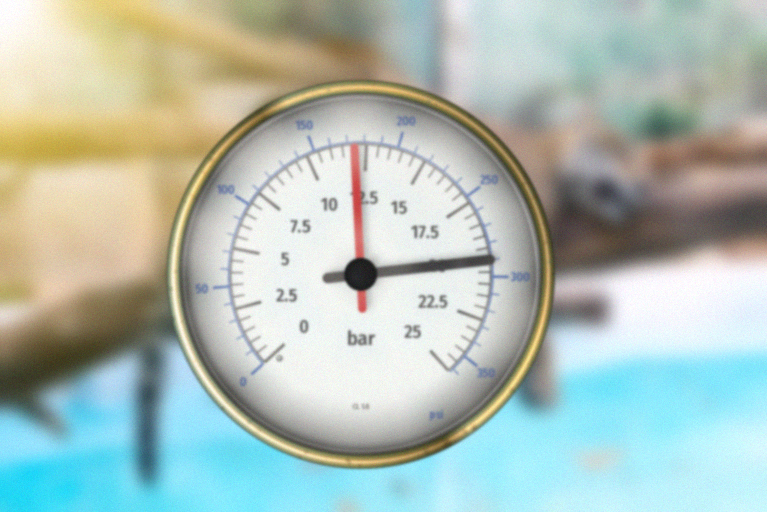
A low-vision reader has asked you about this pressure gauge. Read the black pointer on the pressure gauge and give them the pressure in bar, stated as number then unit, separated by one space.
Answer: 20 bar
